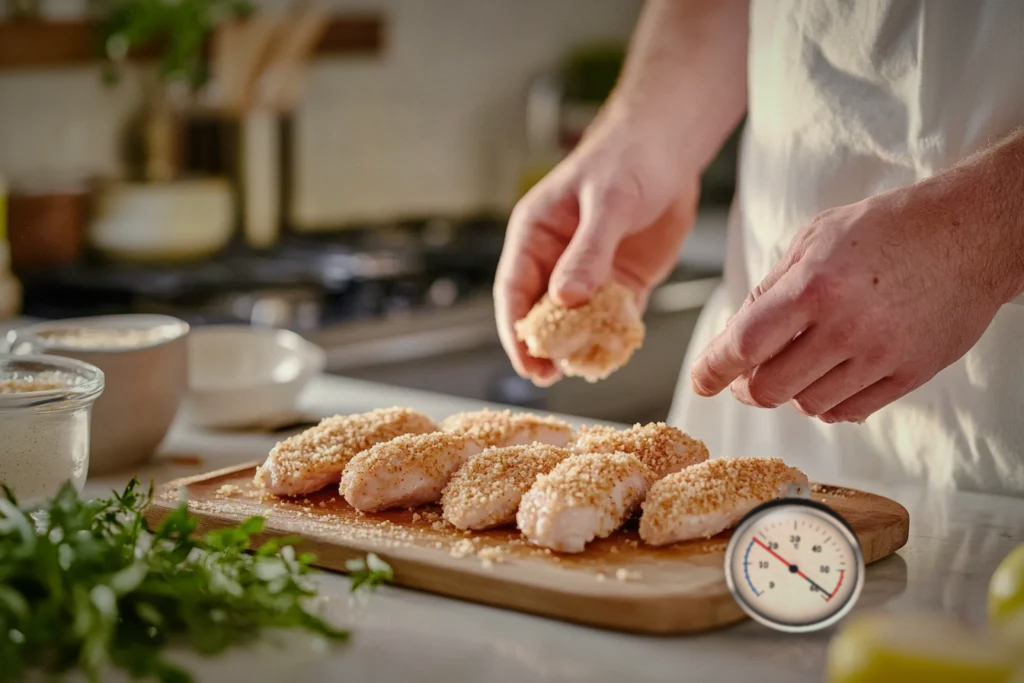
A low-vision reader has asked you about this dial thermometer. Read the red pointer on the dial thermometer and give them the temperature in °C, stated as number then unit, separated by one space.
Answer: 18 °C
